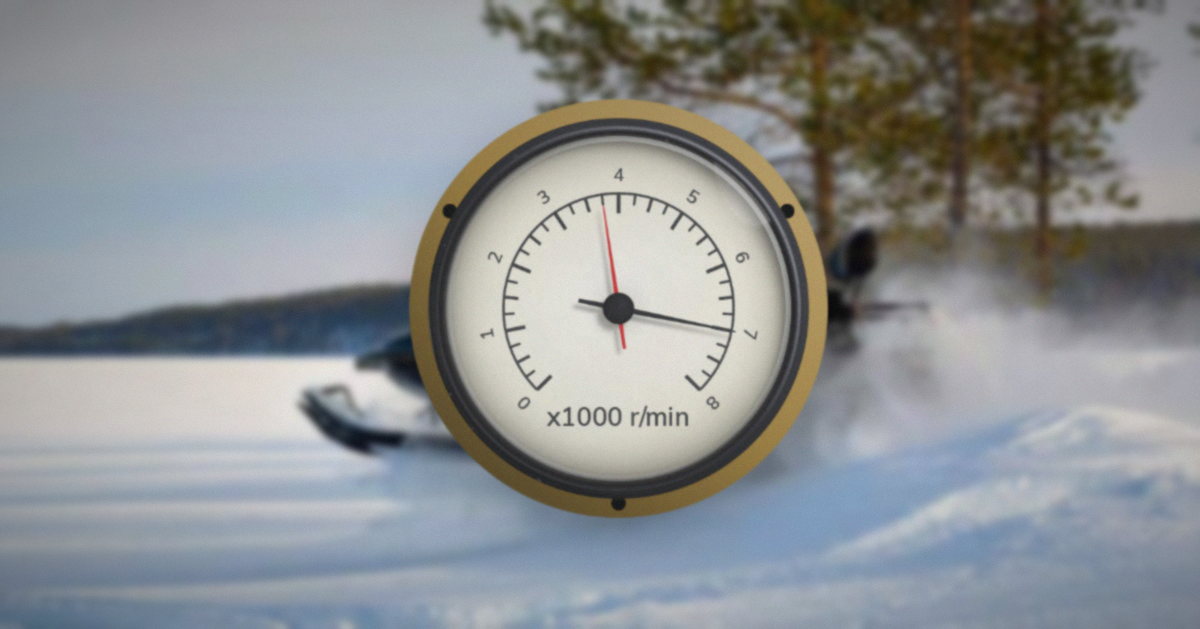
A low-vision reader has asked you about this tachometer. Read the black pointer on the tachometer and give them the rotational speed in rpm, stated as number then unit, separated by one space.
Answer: 7000 rpm
